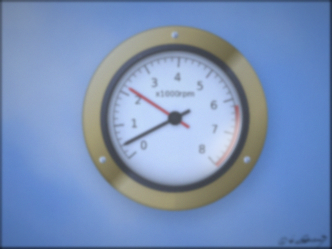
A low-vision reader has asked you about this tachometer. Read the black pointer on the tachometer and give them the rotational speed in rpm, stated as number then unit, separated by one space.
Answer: 400 rpm
